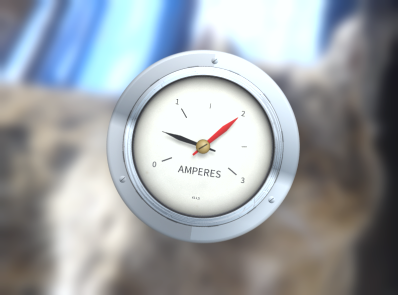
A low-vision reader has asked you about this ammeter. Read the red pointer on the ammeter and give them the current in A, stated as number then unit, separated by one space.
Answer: 2 A
